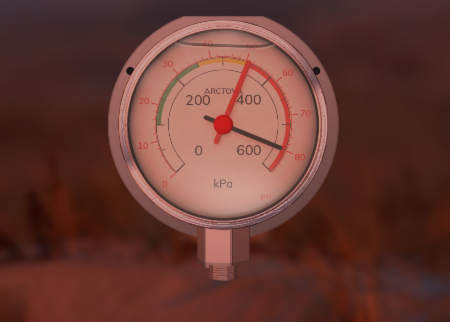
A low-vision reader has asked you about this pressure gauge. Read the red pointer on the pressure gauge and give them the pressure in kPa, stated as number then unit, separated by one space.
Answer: 350 kPa
